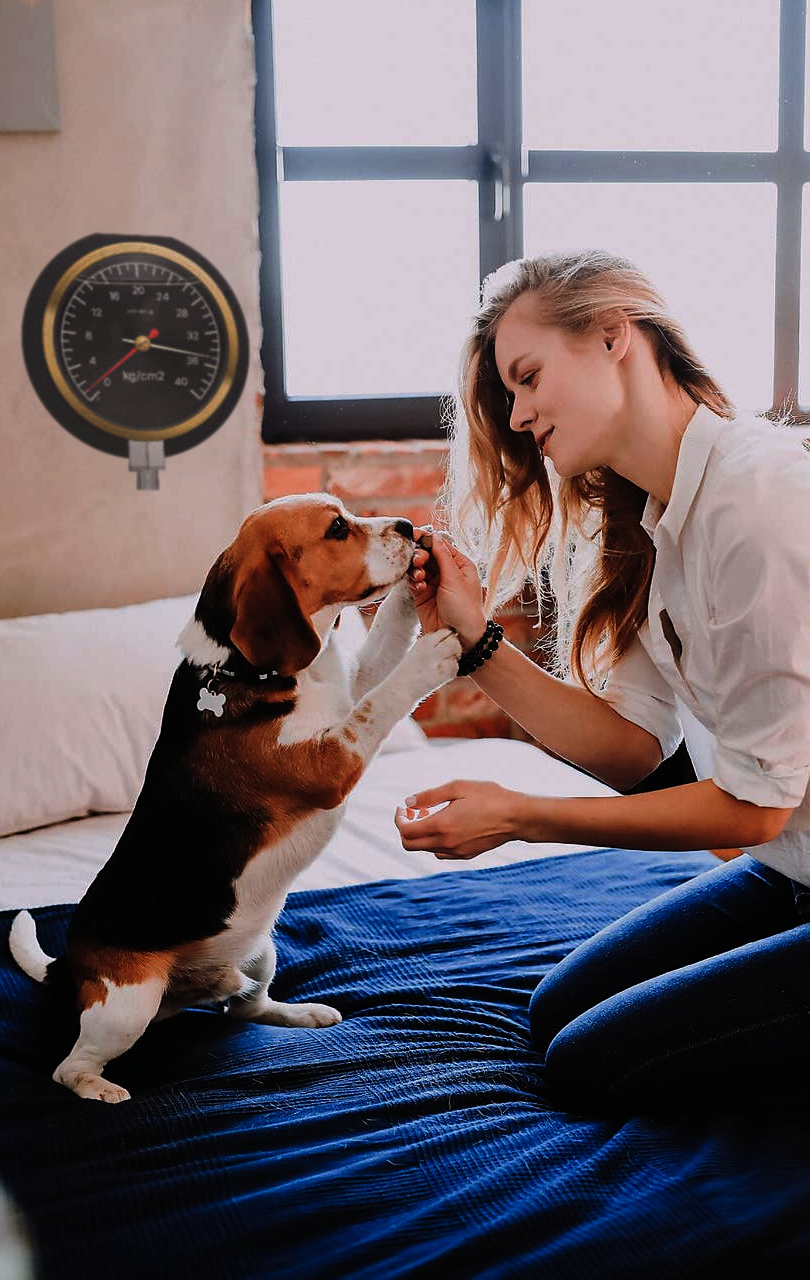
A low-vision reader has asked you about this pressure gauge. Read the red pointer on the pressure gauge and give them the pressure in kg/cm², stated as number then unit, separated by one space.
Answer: 1 kg/cm²
